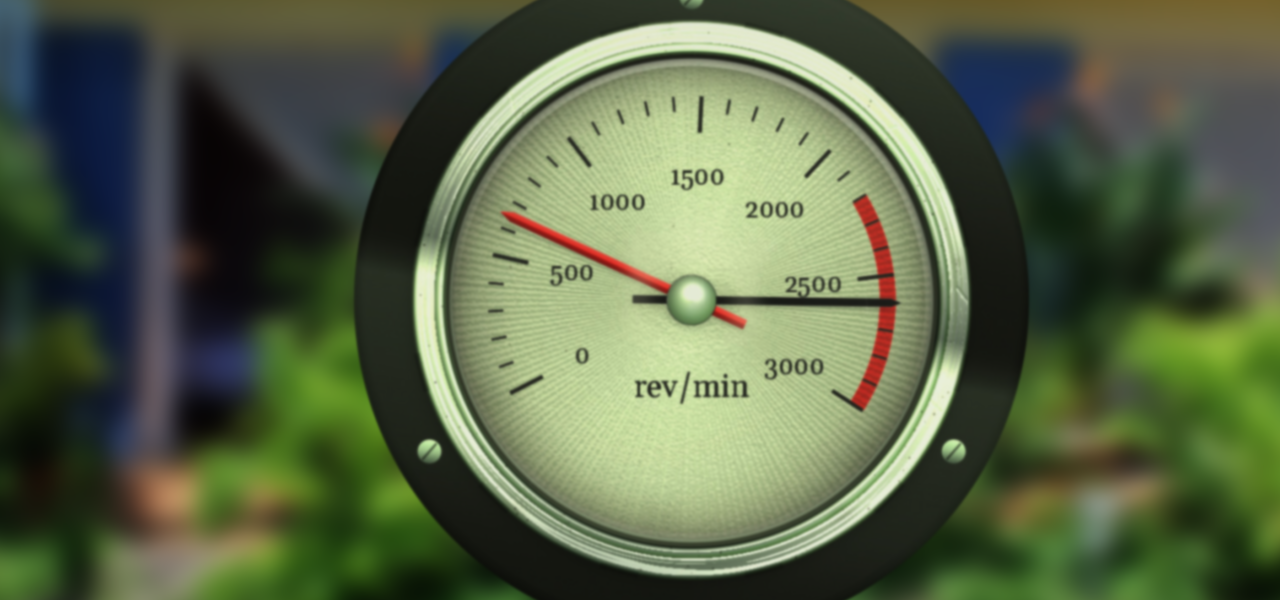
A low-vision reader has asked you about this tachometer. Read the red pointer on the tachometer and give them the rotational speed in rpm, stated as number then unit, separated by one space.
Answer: 650 rpm
